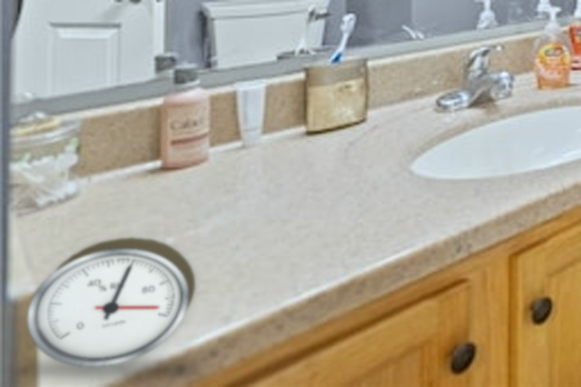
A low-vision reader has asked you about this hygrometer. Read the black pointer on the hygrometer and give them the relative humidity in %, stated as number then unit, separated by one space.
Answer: 60 %
